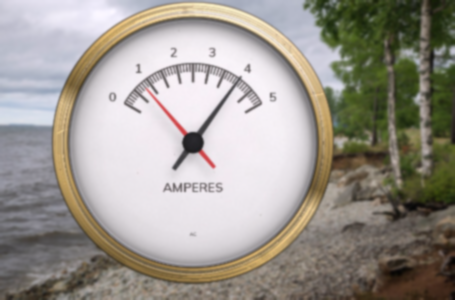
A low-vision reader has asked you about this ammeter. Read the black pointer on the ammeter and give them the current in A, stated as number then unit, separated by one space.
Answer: 4 A
